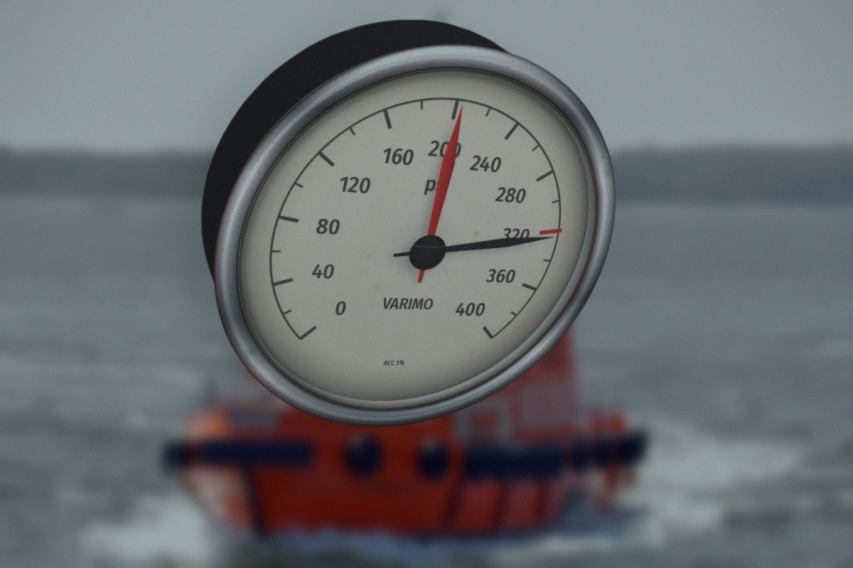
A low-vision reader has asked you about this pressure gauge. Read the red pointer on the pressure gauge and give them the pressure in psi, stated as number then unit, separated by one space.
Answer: 200 psi
